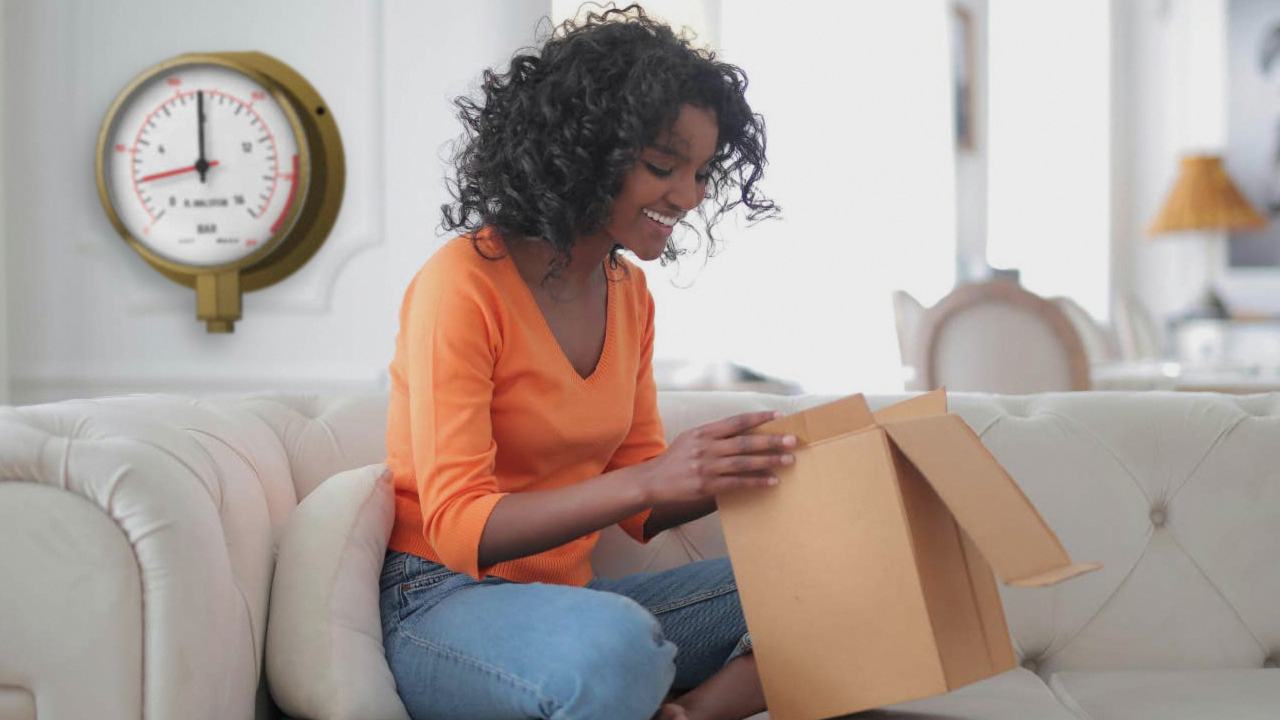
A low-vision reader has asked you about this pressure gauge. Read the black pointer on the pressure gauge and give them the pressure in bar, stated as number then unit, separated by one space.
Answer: 8 bar
